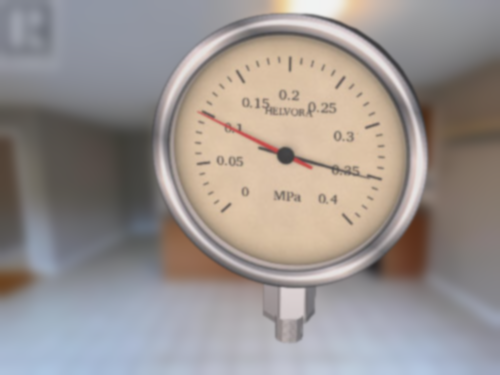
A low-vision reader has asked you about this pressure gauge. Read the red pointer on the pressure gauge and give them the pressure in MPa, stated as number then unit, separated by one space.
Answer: 0.1 MPa
